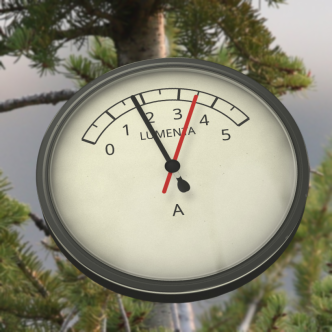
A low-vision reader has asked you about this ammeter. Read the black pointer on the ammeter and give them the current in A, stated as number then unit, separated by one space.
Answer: 1.75 A
